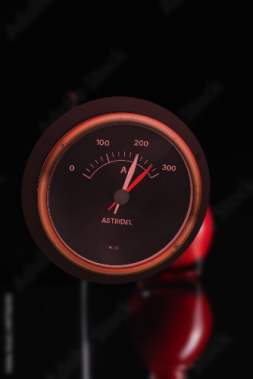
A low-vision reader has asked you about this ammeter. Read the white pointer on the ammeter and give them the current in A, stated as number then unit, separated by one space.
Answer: 200 A
